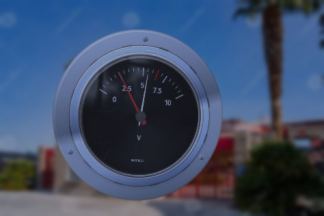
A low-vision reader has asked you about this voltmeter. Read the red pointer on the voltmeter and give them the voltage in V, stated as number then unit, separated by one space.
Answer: 2.5 V
